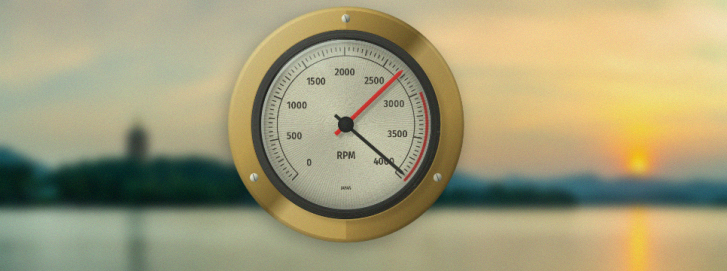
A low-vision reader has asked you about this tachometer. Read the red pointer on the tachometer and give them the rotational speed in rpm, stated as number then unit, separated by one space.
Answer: 2700 rpm
